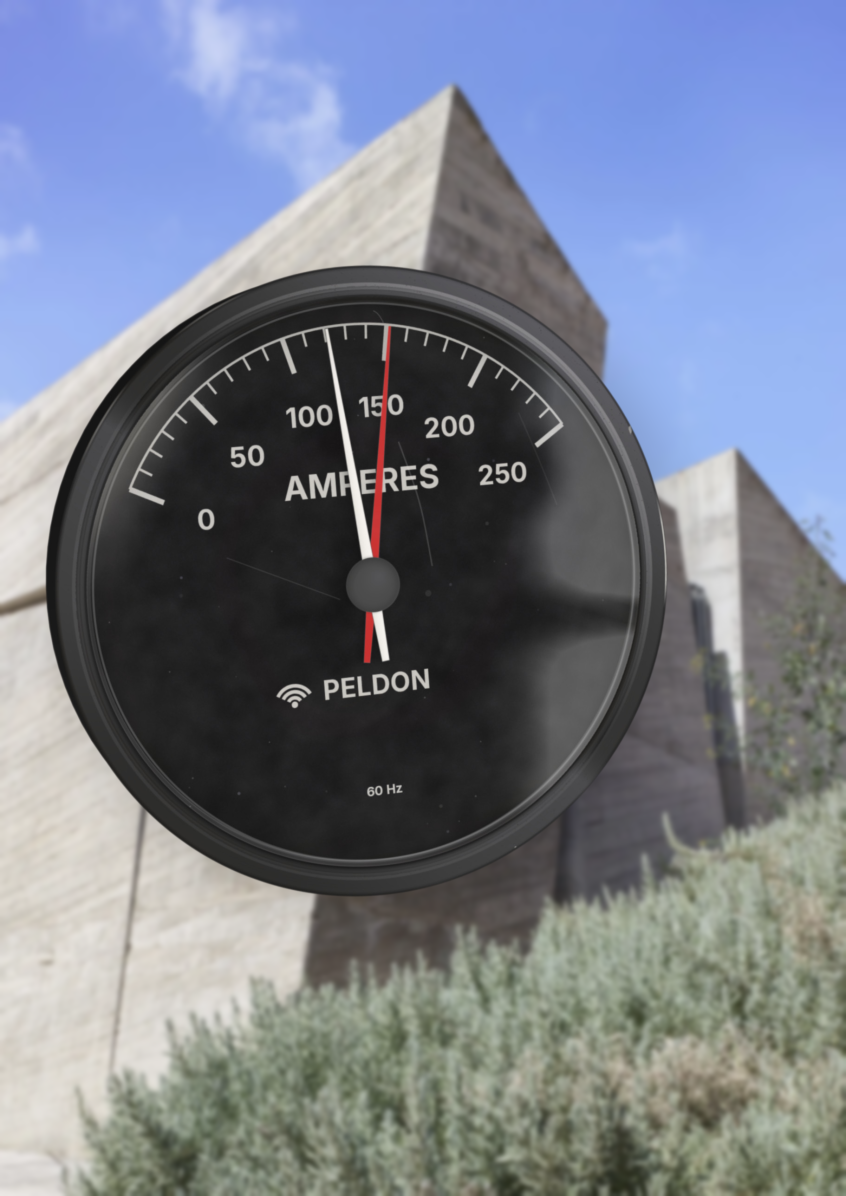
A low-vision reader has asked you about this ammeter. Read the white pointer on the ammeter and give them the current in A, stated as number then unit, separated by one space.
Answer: 120 A
